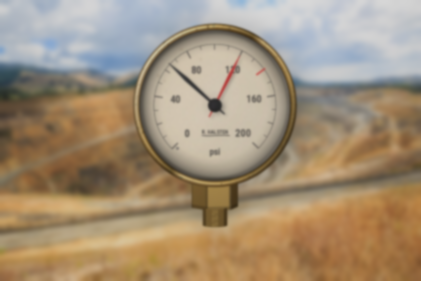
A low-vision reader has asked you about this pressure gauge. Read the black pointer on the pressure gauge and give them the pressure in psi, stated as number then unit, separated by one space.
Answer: 65 psi
